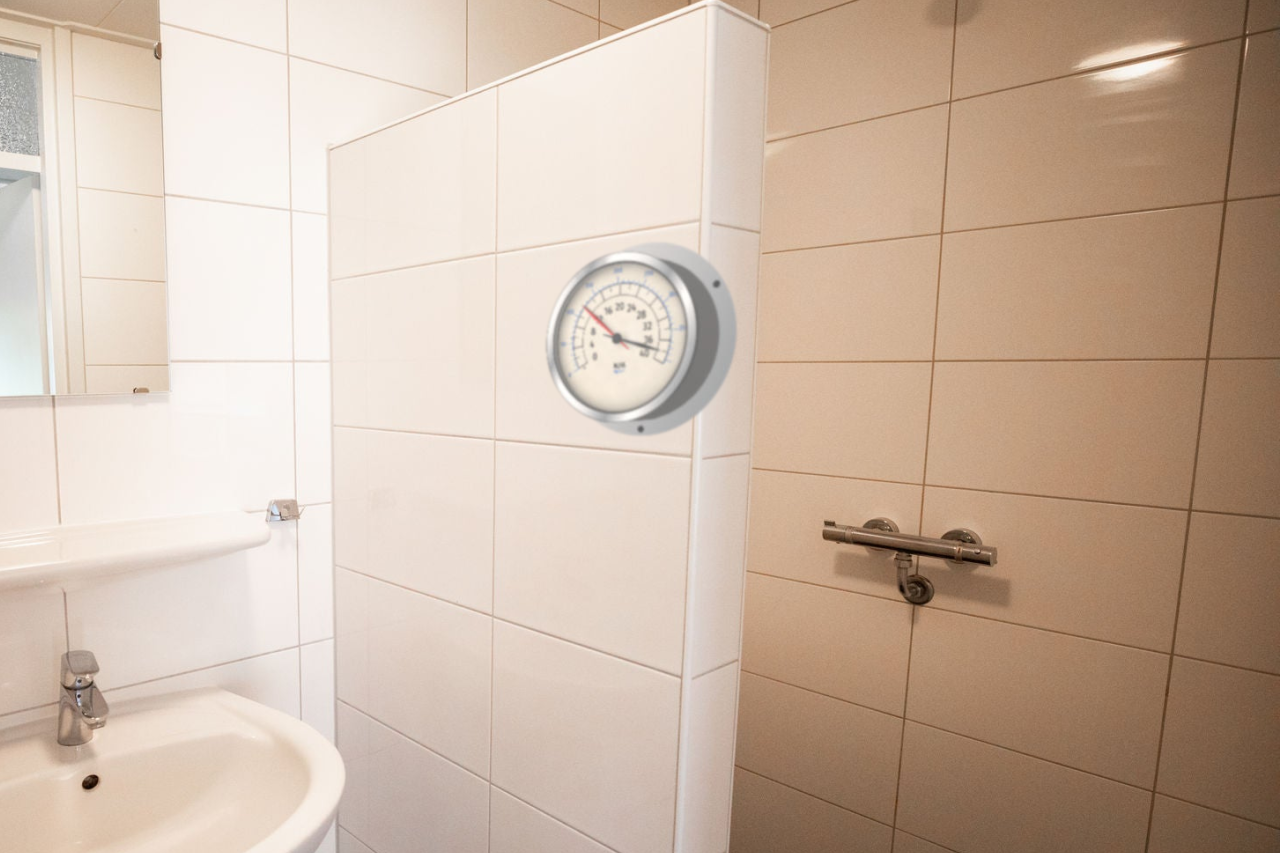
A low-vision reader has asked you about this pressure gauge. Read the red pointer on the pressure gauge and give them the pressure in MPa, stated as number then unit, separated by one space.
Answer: 12 MPa
